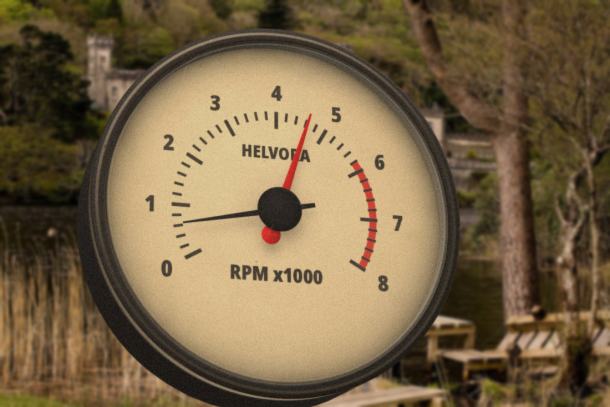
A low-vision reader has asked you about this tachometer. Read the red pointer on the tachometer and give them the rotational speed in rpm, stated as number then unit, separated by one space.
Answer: 4600 rpm
